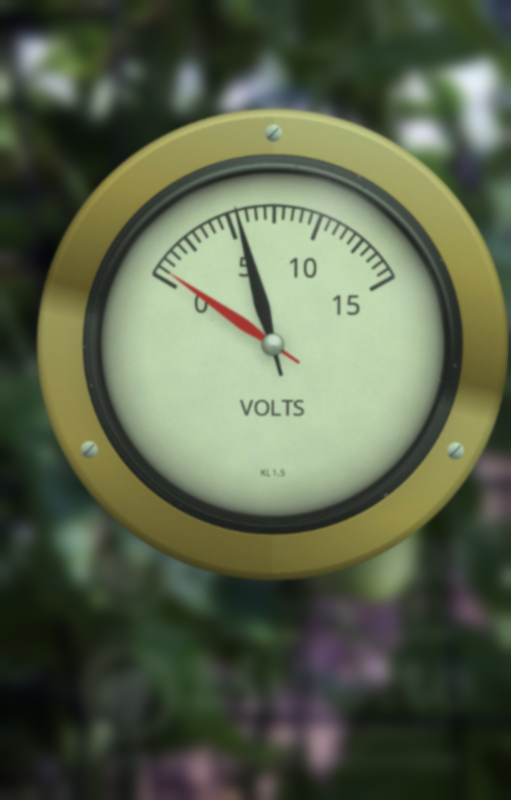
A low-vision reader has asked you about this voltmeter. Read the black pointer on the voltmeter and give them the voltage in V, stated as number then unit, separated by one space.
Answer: 5.5 V
